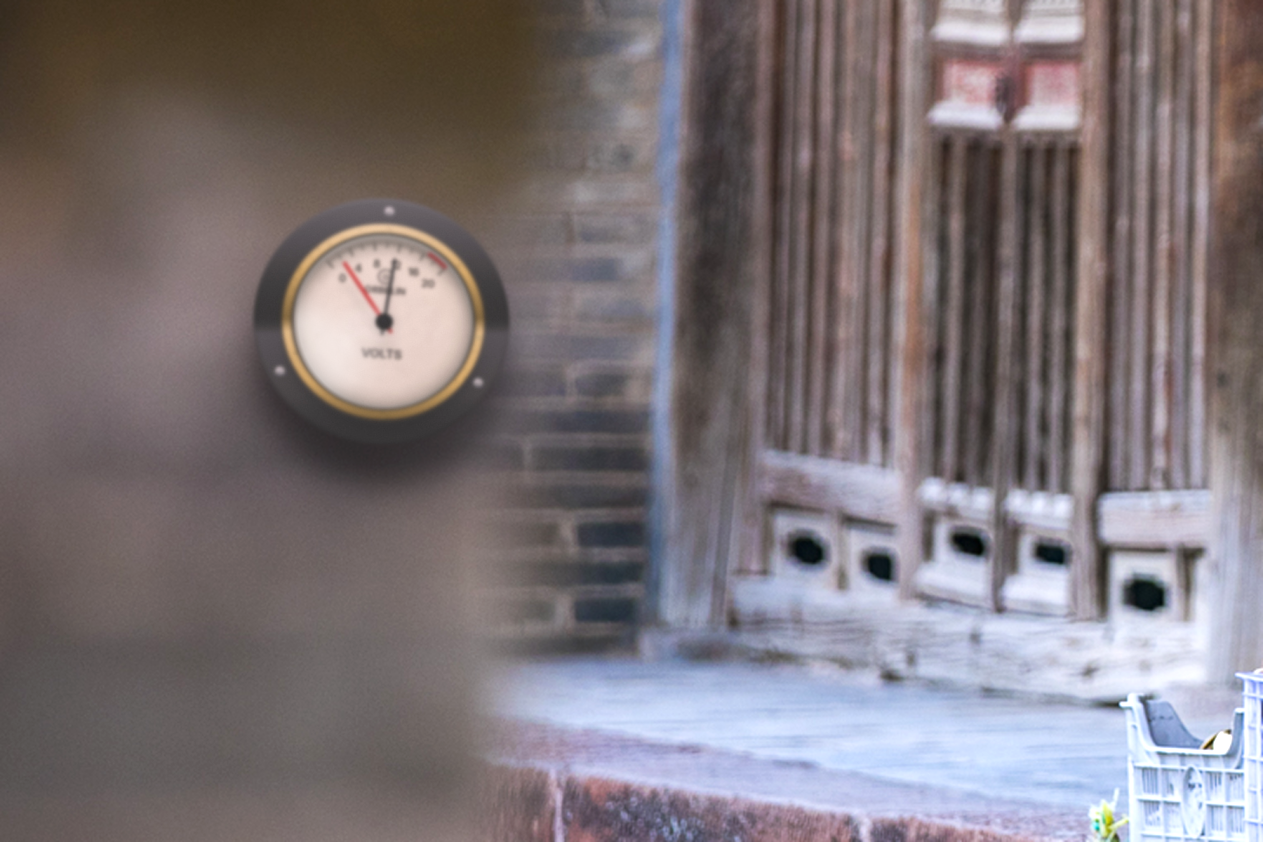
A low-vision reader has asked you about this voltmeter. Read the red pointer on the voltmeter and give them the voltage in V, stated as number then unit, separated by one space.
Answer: 2 V
